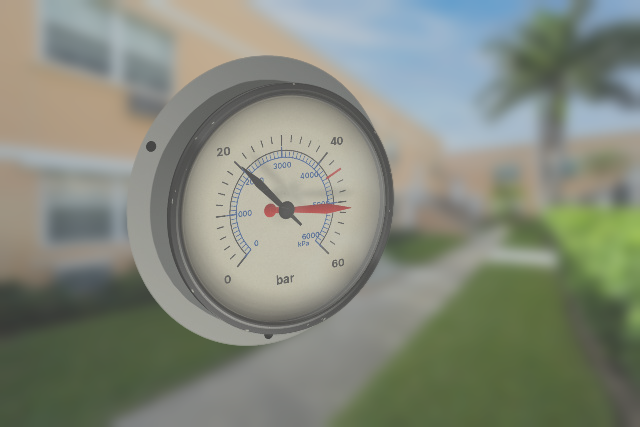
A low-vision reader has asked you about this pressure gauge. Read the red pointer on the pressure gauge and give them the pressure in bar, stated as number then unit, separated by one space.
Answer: 51 bar
